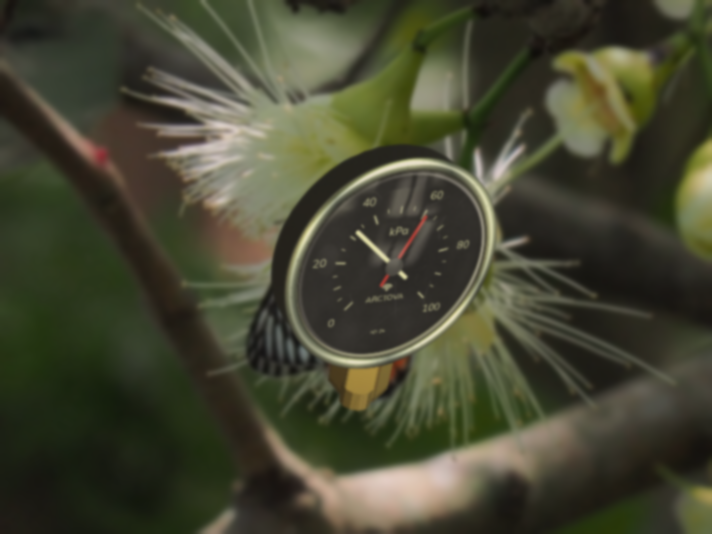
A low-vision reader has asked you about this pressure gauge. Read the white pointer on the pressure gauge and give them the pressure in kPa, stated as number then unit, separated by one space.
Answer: 32.5 kPa
